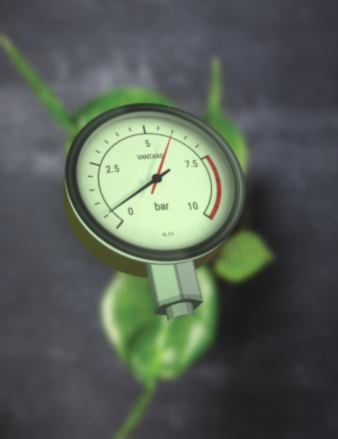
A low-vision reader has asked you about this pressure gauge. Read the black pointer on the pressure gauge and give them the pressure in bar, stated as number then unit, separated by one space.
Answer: 0.5 bar
